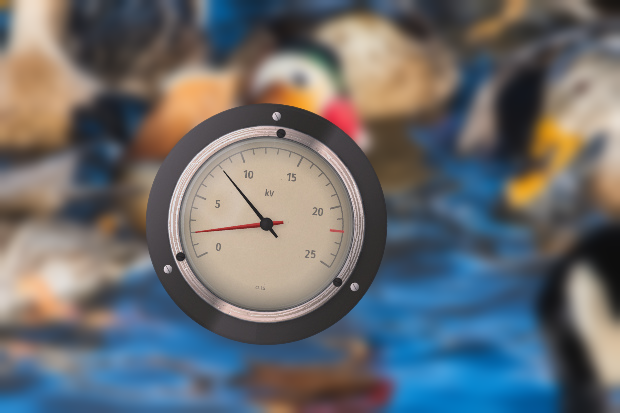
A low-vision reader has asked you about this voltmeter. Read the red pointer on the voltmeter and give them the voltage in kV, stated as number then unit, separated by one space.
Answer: 2 kV
